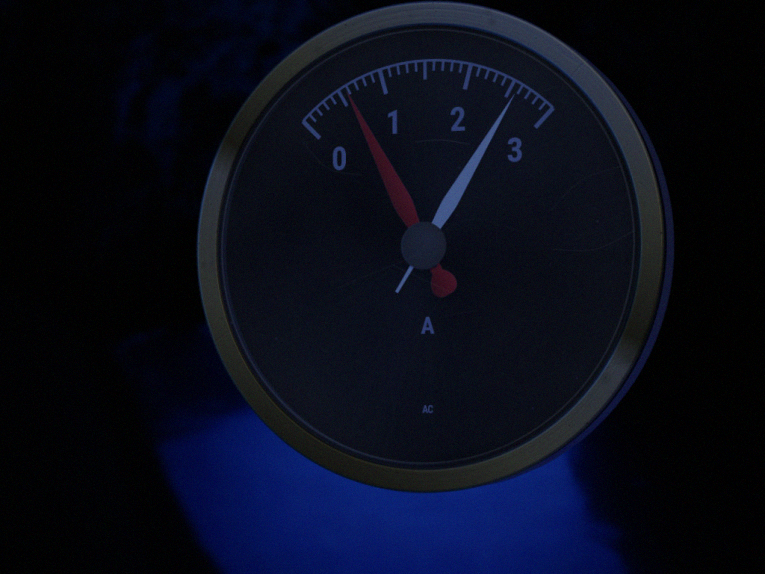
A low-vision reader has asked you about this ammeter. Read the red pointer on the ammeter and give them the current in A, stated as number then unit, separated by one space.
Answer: 0.6 A
